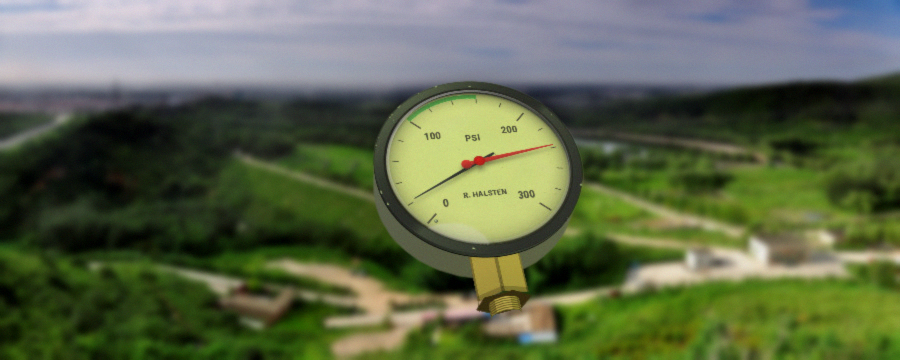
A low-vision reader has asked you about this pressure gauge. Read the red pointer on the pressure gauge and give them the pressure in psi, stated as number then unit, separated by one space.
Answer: 240 psi
